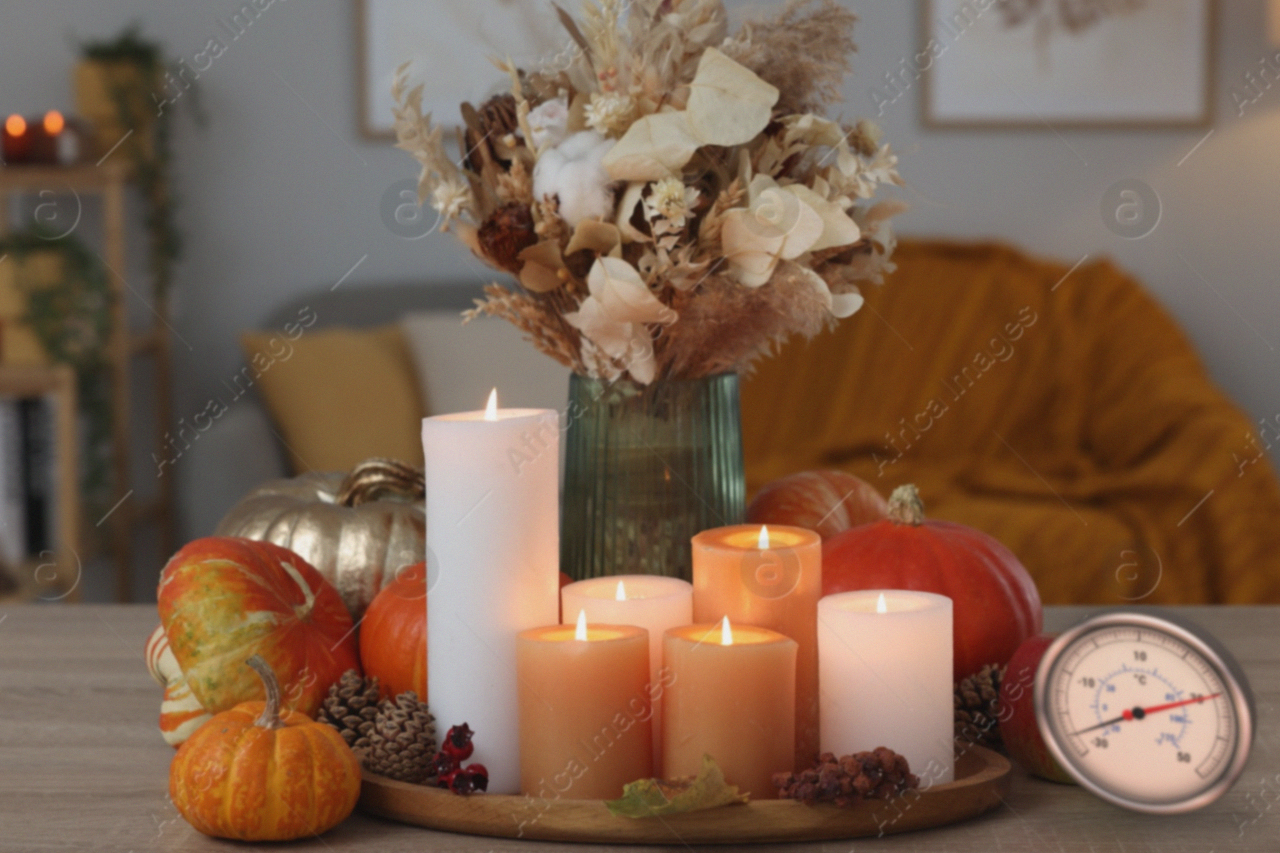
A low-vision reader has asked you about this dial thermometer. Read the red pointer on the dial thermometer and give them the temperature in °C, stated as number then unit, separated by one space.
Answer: 30 °C
